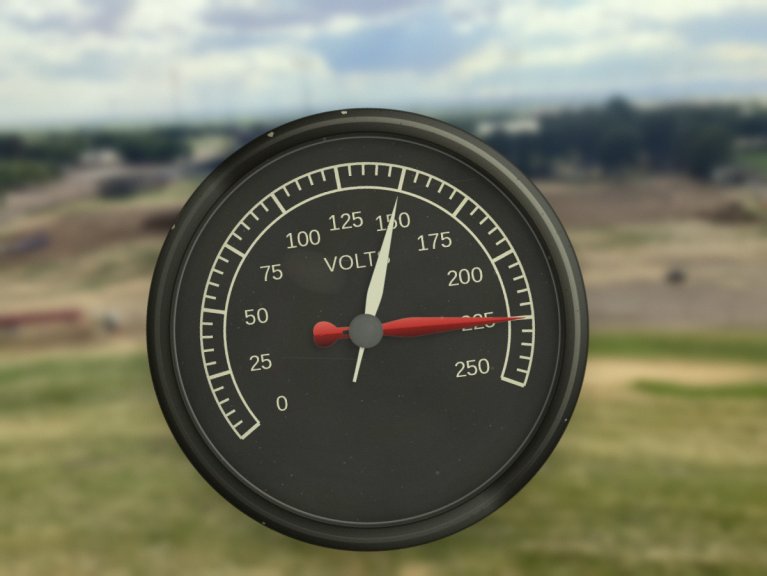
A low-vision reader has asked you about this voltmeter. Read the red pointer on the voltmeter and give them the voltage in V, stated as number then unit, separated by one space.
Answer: 225 V
